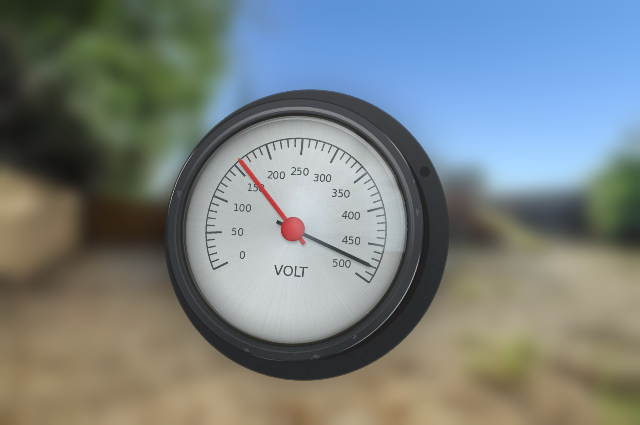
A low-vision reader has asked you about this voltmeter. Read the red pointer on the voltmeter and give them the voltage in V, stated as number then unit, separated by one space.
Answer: 160 V
